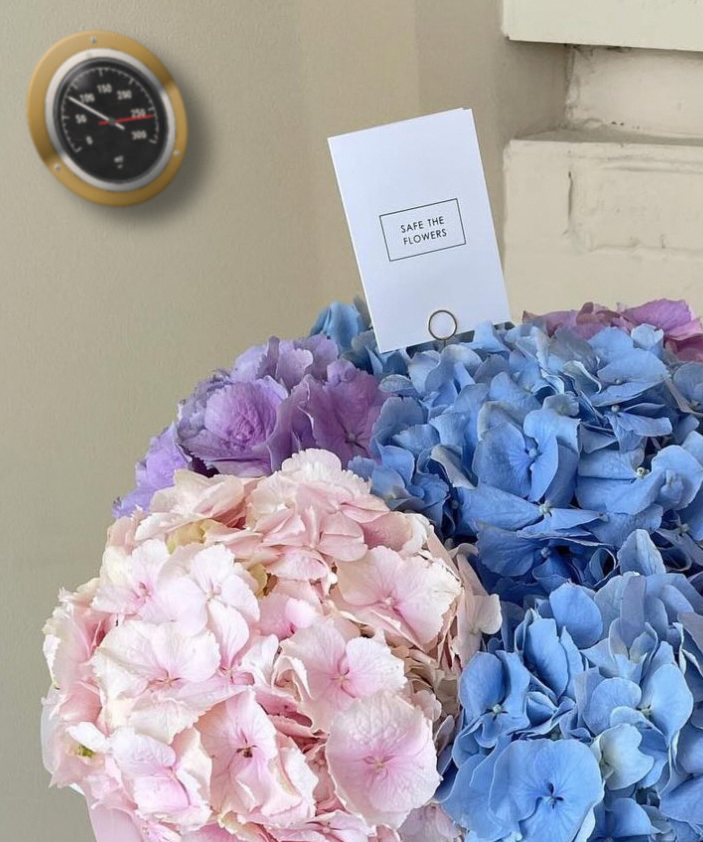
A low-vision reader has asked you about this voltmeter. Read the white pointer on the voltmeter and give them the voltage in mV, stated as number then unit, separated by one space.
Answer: 80 mV
